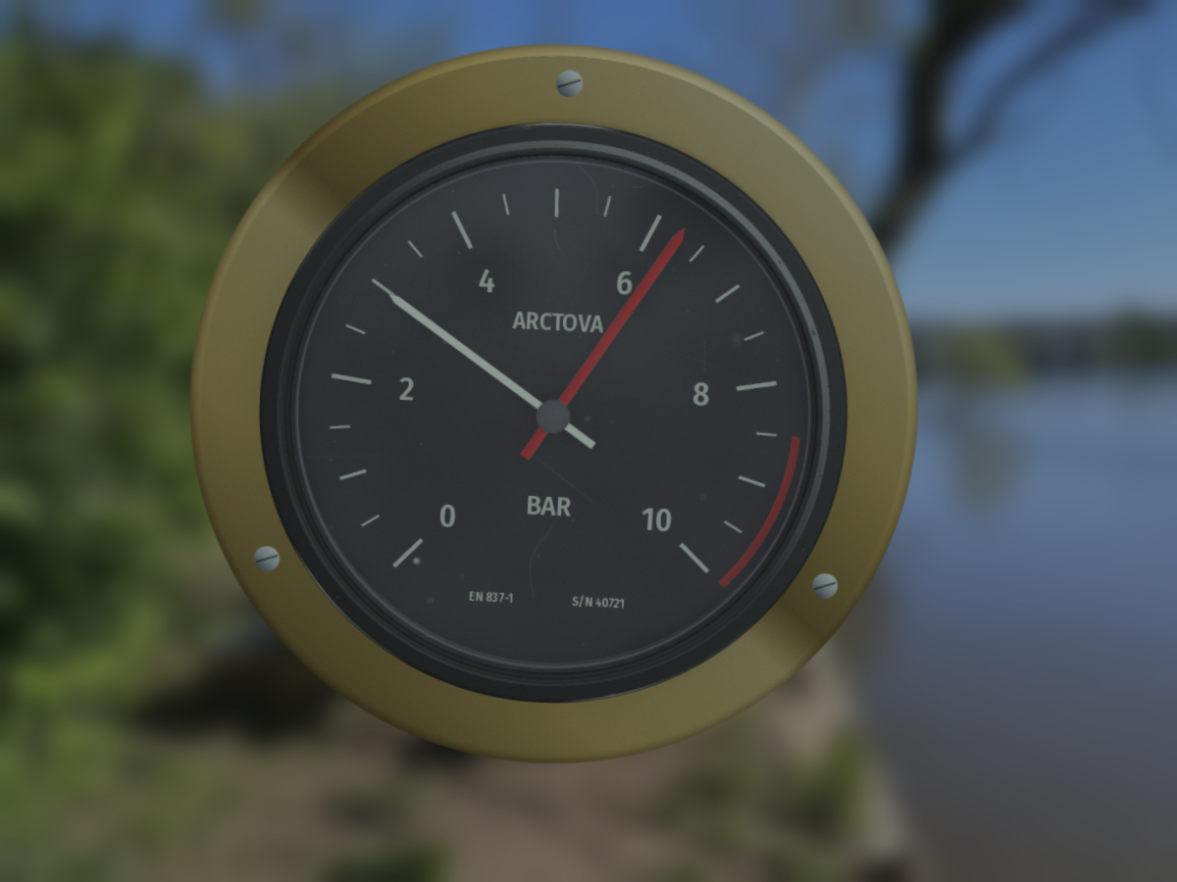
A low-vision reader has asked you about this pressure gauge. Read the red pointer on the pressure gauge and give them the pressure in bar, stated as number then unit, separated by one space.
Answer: 6.25 bar
